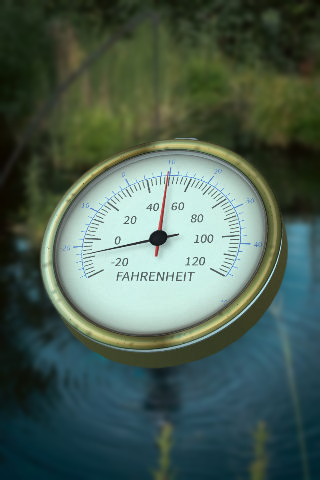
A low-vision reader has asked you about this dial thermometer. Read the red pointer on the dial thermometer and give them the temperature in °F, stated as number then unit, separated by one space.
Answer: 50 °F
